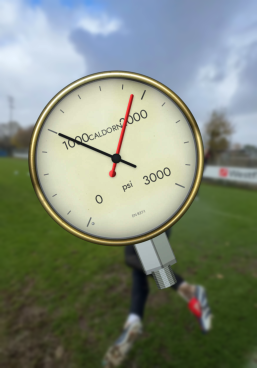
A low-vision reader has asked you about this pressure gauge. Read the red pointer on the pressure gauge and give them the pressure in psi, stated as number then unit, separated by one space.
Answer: 1900 psi
